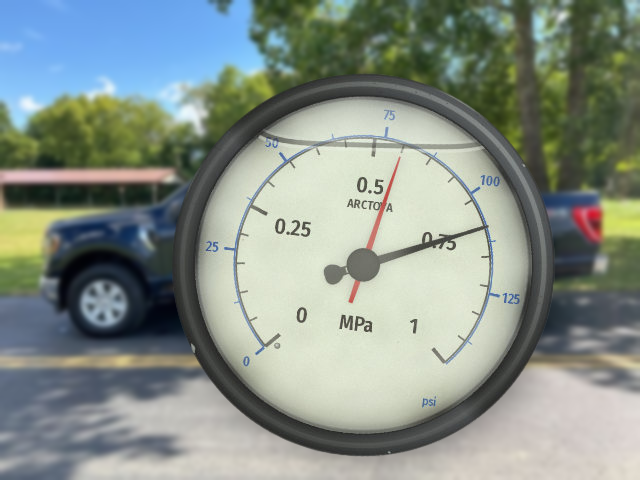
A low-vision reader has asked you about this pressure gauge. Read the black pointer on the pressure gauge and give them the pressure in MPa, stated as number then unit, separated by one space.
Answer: 0.75 MPa
